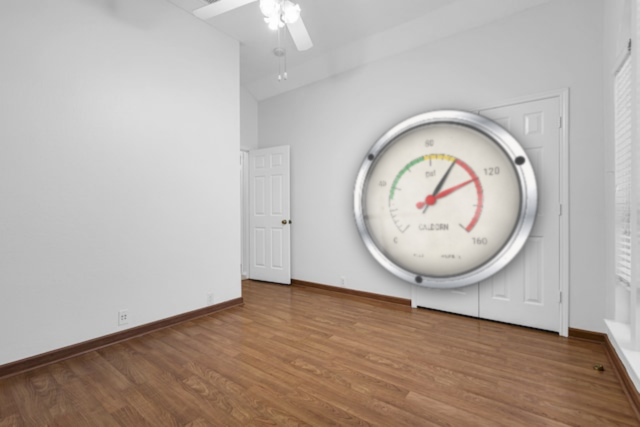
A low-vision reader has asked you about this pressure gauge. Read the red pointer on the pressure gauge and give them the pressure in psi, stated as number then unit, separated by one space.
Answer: 120 psi
